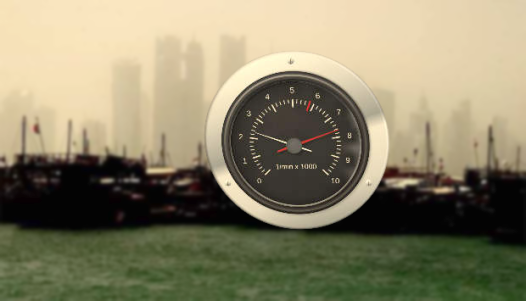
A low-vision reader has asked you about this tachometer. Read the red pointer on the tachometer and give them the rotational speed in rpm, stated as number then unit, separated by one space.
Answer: 7600 rpm
